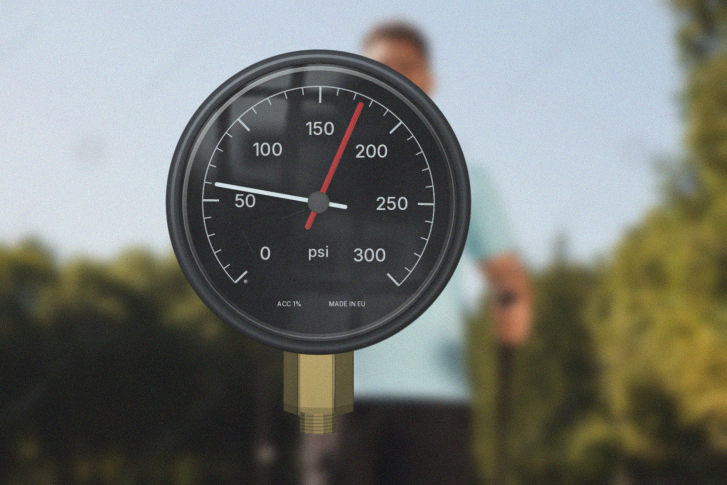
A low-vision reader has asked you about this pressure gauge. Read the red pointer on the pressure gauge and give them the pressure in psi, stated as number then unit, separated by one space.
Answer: 175 psi
